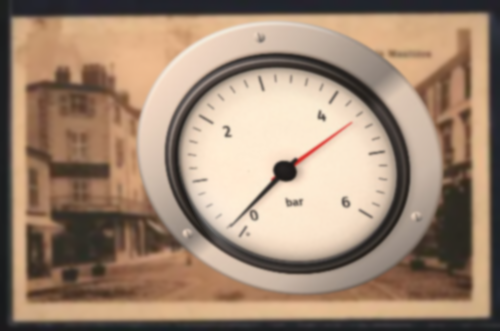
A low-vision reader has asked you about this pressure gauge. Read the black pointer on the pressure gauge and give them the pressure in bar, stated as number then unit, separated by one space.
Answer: 0.2 bar
